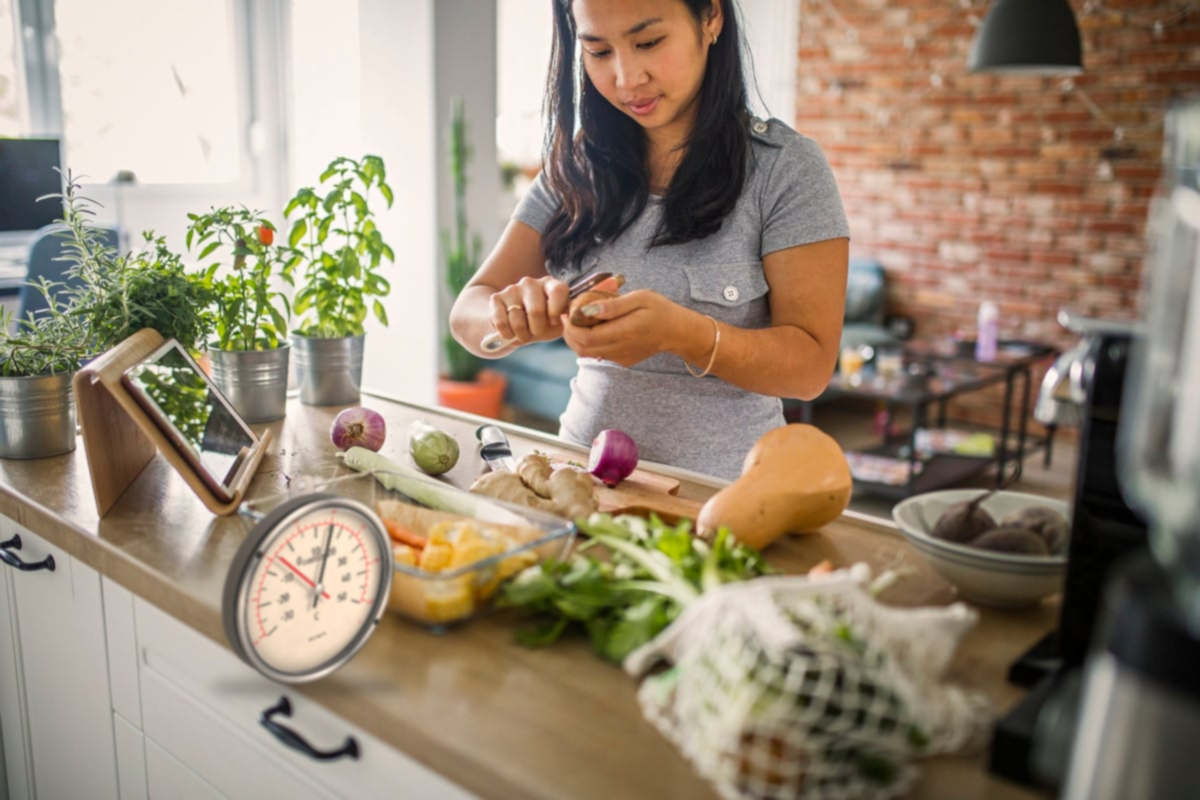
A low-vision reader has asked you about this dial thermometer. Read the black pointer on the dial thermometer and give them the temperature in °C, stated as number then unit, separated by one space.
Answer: 15 °C
